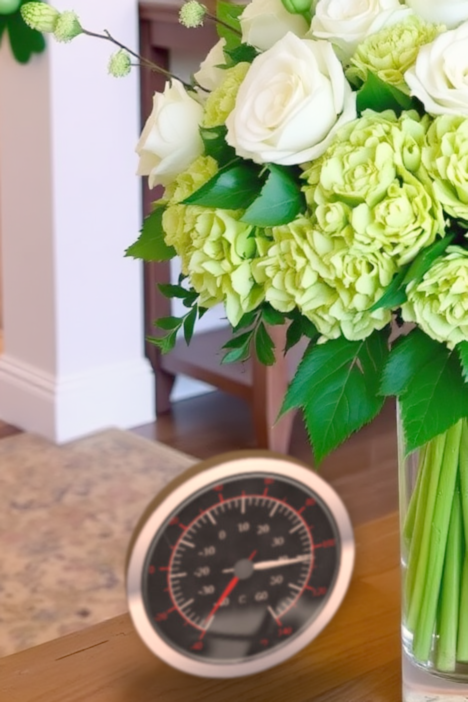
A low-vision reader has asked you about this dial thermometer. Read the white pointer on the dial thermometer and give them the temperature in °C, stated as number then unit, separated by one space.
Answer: 40 °C
